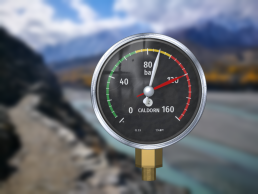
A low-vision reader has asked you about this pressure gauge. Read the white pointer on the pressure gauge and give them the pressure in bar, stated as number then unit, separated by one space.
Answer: 90 bar
